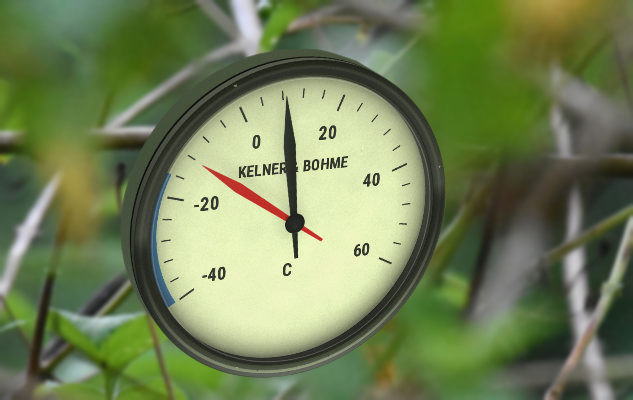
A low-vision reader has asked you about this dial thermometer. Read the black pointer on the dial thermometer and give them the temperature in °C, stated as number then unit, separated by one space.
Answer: 8 °C
